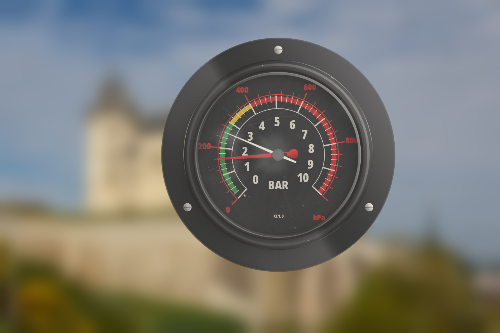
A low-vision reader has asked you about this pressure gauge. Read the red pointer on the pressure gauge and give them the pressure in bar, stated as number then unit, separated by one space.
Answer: 1.6 bar
